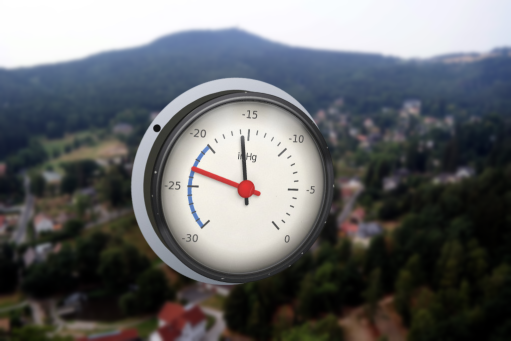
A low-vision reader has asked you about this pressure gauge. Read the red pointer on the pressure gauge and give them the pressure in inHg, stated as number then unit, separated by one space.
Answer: -23 inHg
